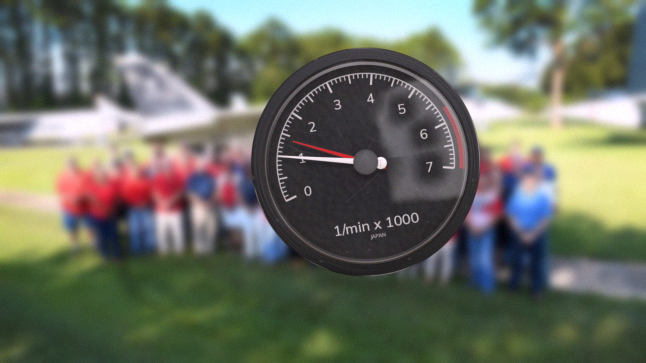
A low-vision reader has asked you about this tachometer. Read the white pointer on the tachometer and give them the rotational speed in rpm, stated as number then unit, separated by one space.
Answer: 1000 rpm
